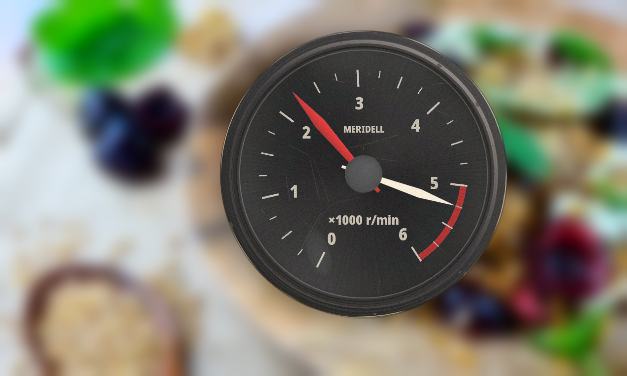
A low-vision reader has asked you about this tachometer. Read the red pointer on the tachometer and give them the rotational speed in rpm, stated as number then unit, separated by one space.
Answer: 2250 rpm
